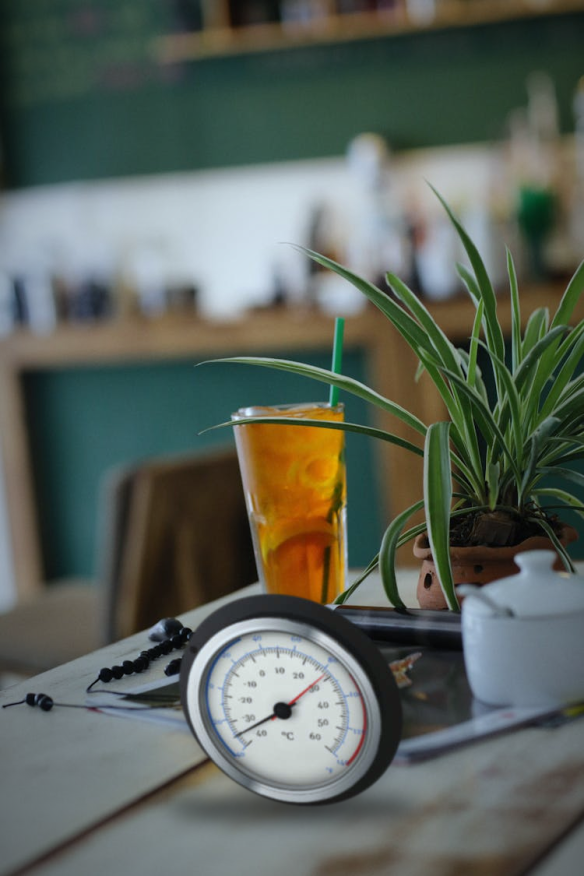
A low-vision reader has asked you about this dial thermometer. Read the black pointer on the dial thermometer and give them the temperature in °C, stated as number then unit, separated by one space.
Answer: -35 °C
